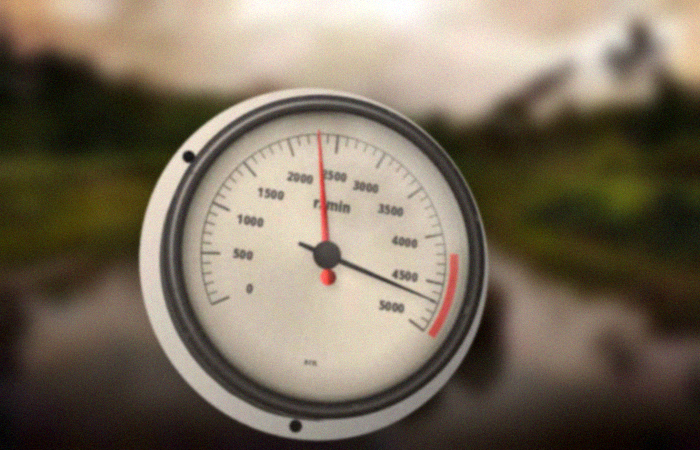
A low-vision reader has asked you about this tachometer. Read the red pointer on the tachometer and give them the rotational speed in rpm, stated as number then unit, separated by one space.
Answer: 2300 rpm
